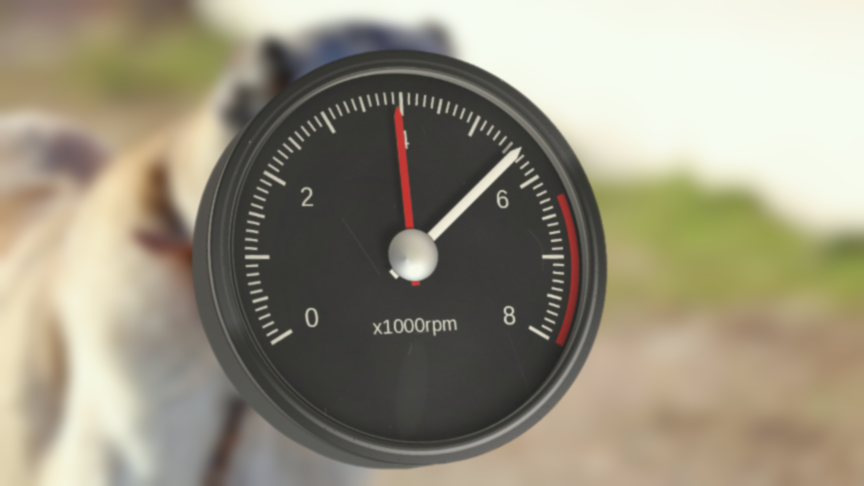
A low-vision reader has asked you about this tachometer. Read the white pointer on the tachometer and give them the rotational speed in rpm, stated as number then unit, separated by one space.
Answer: 5600 rpm
